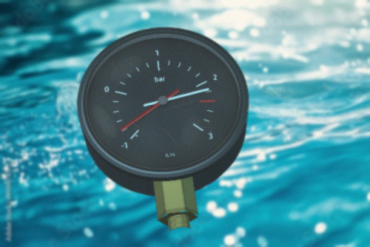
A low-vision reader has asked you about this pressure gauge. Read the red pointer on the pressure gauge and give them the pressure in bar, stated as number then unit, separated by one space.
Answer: -0.8 bar
